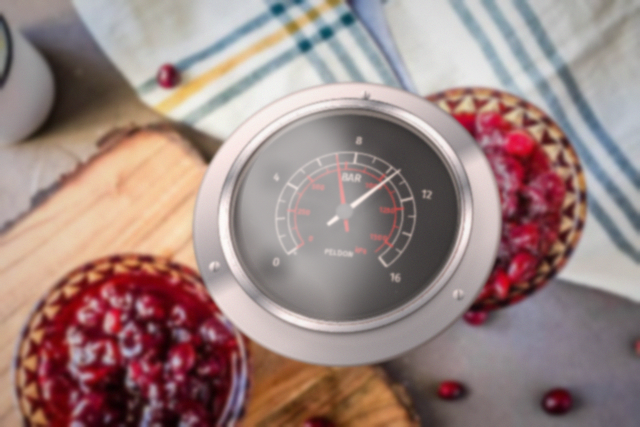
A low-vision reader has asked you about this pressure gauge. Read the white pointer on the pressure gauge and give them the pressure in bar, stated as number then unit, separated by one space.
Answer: 10.5 bar
